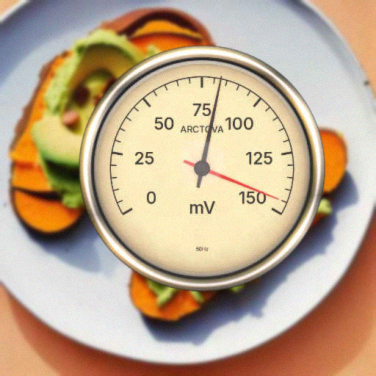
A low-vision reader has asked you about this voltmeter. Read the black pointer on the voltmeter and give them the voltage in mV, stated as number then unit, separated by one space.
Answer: 82.5 mV
